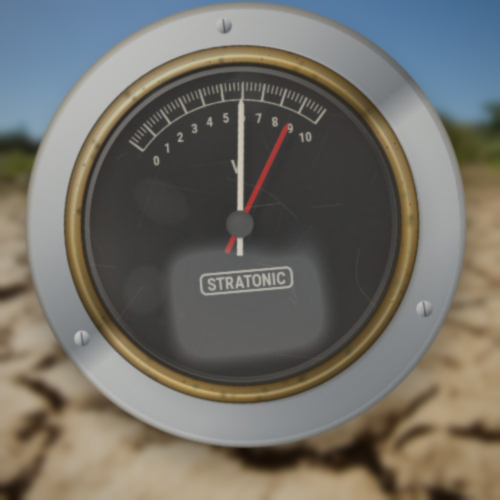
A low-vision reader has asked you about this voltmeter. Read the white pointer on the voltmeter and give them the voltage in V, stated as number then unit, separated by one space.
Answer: 6 V
